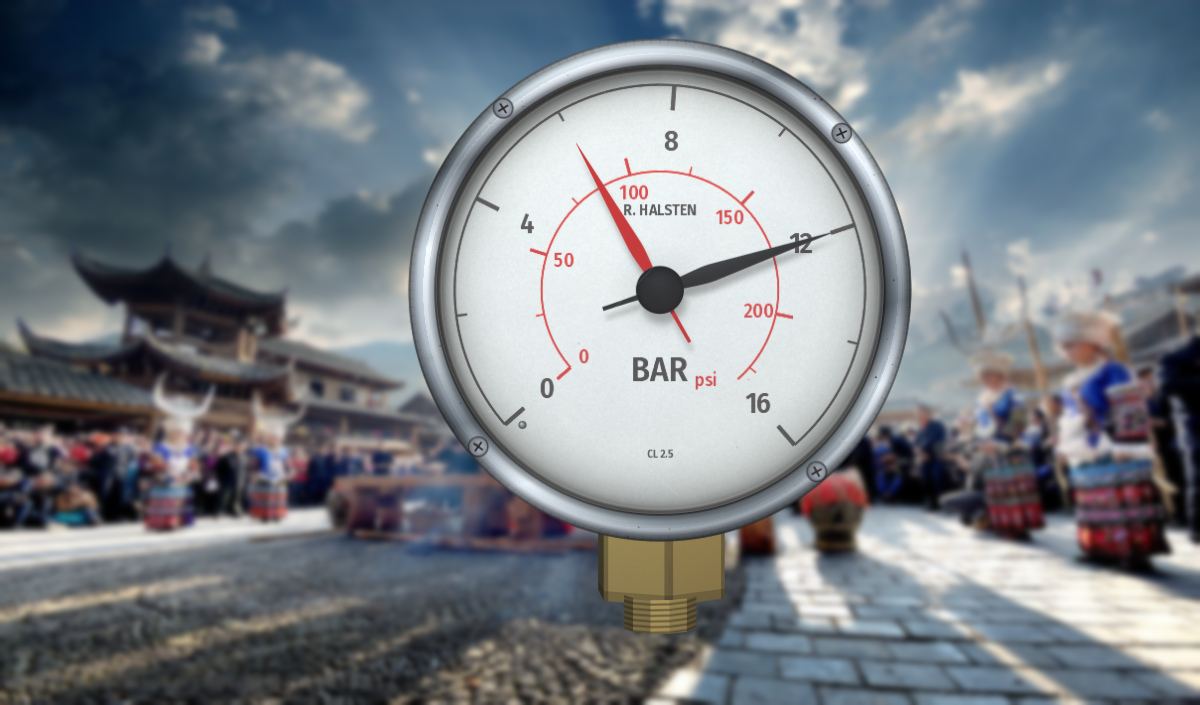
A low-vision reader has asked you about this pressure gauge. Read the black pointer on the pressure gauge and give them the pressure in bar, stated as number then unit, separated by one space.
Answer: 12 bar
